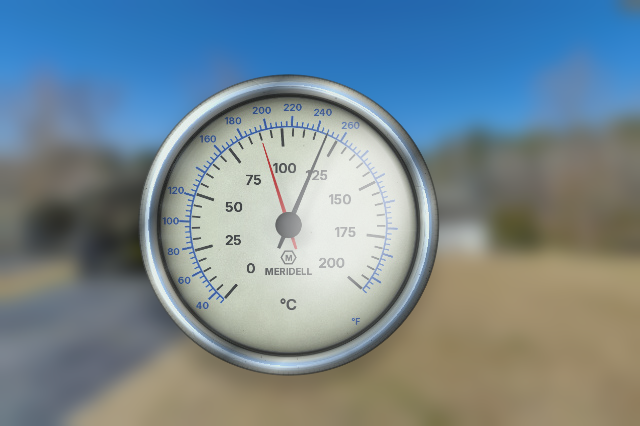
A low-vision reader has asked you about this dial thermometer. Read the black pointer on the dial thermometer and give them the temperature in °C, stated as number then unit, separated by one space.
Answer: 120 °C
